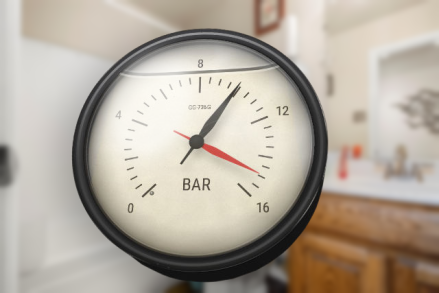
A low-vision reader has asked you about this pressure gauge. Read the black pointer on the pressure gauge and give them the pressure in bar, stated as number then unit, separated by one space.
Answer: 10 bar
